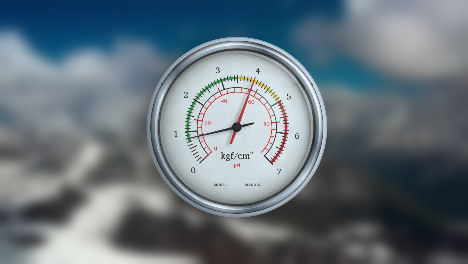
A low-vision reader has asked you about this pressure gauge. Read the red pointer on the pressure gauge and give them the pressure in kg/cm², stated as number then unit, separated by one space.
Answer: 4 kg/cm²
